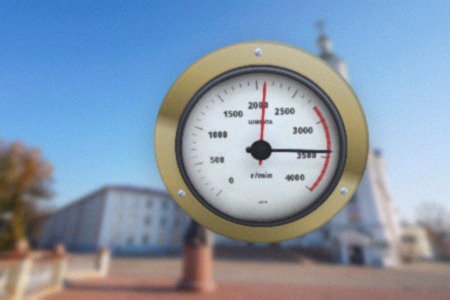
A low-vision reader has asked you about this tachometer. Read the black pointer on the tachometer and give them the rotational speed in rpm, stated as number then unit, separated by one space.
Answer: 3400 rpm
